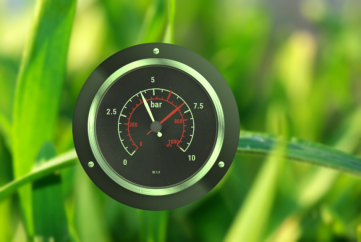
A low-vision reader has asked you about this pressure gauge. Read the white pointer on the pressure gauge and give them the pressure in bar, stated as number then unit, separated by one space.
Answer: 4.25 bar
